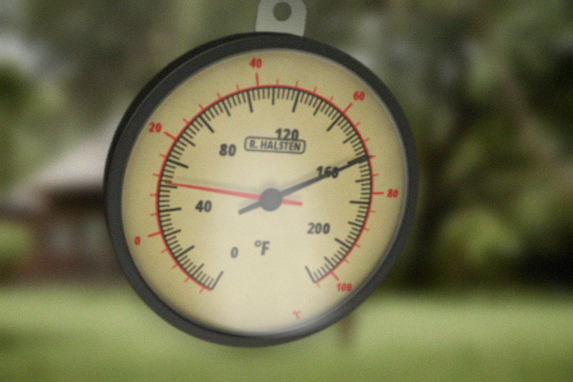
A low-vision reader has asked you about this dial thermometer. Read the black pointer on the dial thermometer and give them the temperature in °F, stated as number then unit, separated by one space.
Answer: 160 °F
